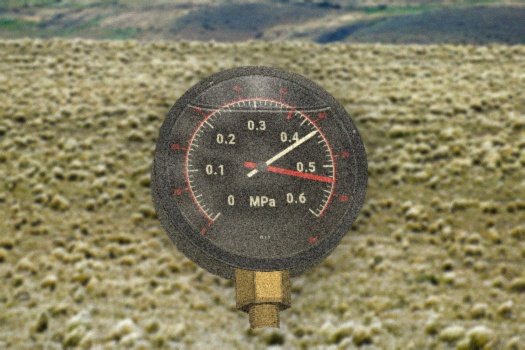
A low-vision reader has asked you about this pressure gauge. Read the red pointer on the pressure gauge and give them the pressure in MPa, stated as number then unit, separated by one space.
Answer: 0.53 MPa
